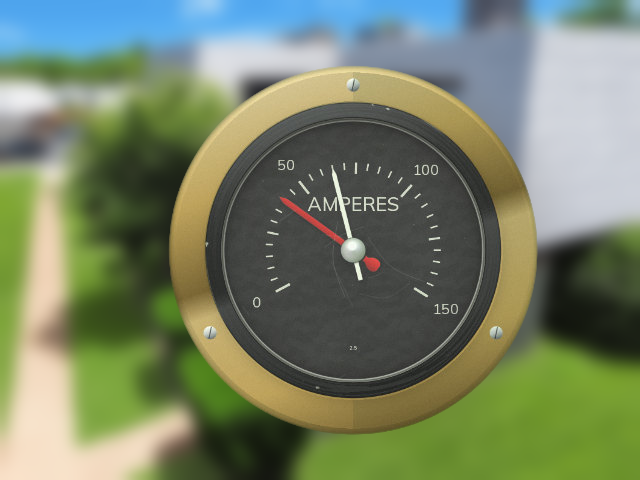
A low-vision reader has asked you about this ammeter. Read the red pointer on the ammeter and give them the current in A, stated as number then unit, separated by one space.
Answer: 40 A
